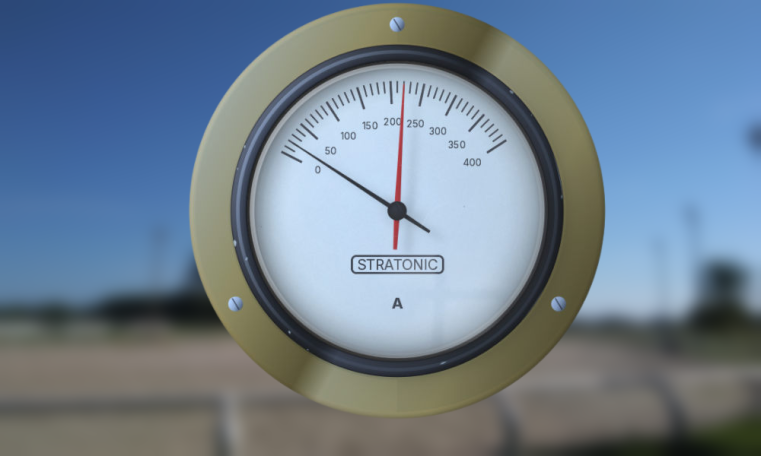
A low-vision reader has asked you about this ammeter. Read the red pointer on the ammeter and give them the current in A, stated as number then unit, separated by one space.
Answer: 220 A
